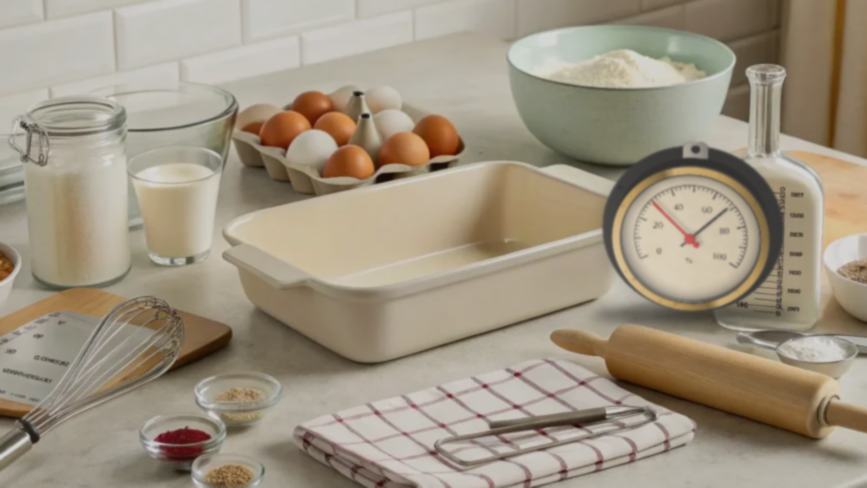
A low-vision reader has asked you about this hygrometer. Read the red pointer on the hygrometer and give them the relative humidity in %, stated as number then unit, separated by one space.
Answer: 30 %
